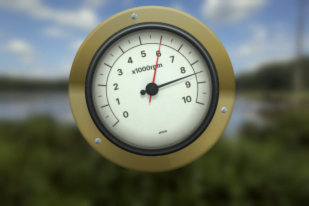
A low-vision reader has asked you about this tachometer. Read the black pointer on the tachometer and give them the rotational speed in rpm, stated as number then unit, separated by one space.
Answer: 8500 rpm
